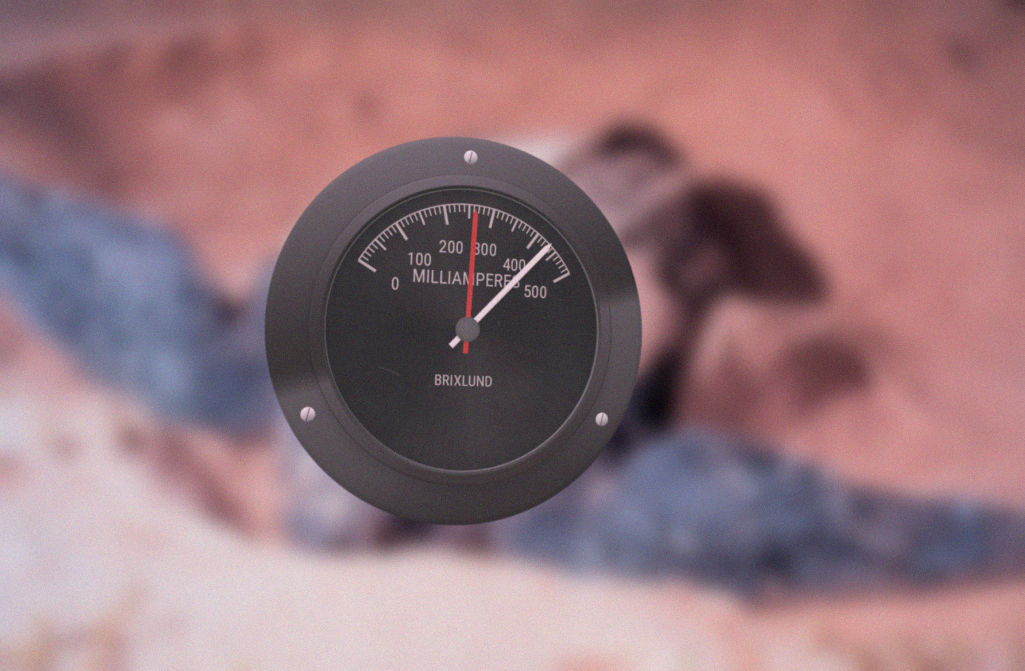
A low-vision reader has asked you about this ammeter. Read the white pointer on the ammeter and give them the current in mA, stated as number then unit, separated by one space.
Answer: 430 mA
